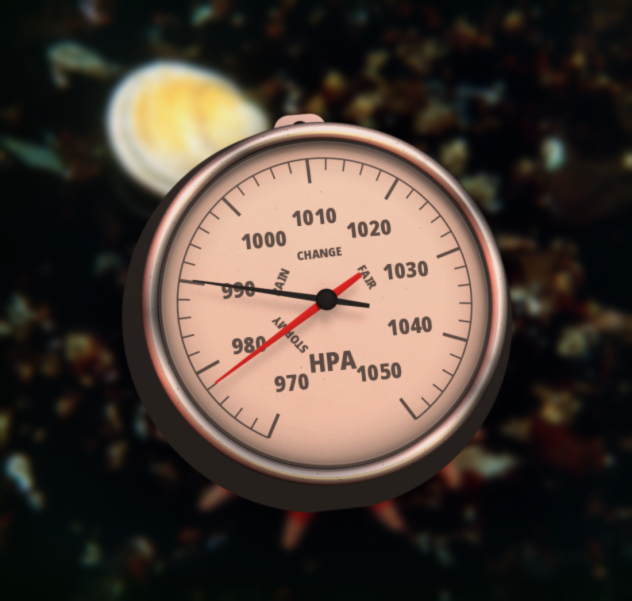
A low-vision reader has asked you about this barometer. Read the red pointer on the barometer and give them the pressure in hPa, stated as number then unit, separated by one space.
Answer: 978 hPa
